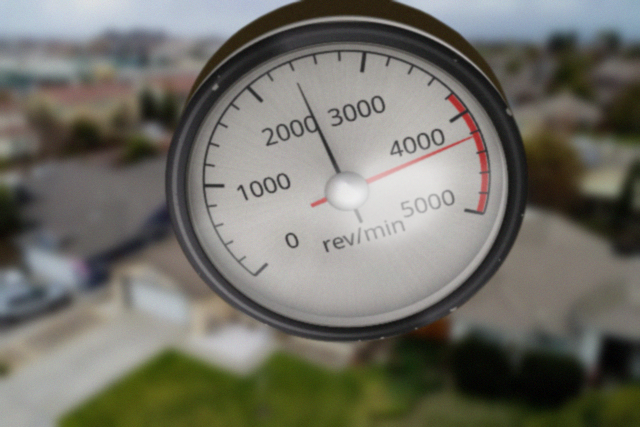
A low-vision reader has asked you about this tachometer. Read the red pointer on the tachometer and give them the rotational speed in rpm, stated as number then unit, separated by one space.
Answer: 4200 rpm
